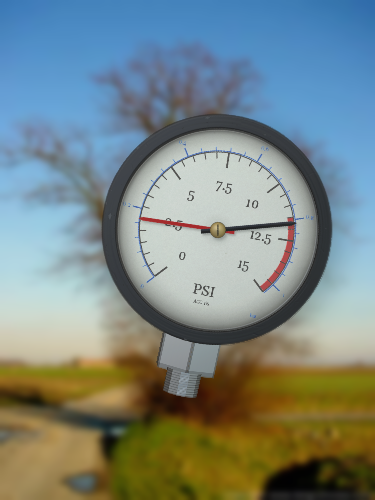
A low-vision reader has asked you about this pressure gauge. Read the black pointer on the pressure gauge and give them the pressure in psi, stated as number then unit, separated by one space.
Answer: 11.75 psi
